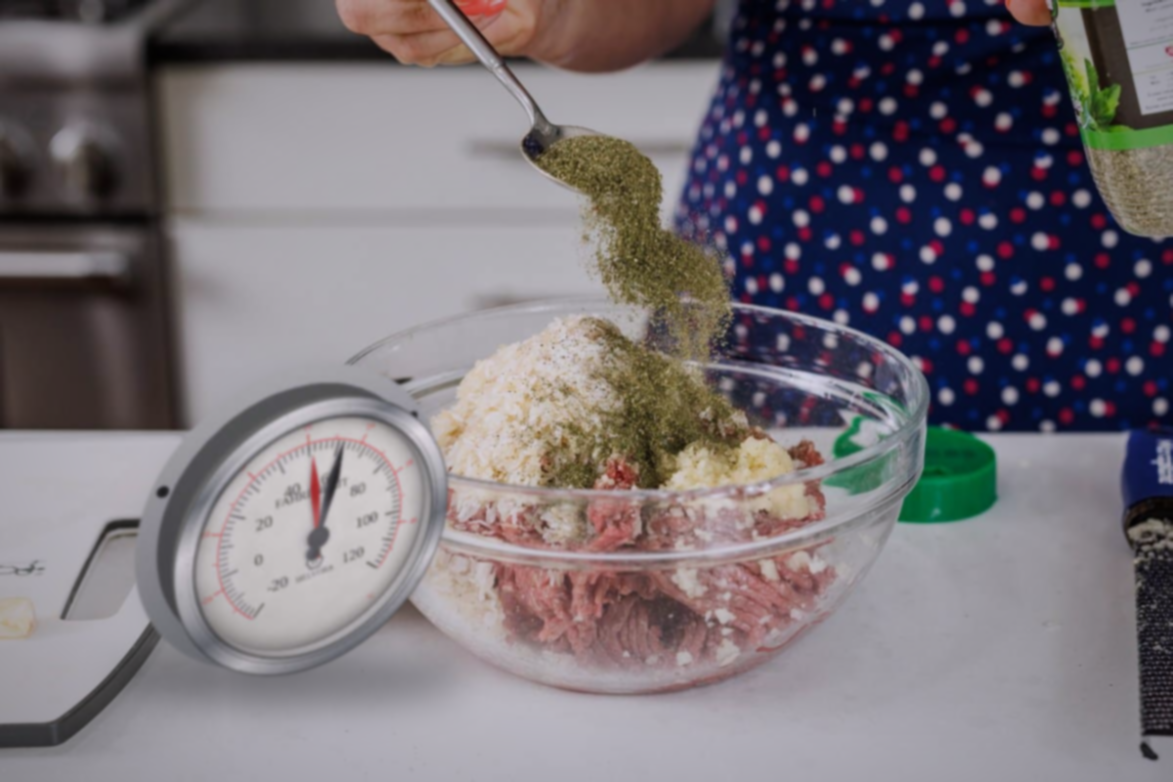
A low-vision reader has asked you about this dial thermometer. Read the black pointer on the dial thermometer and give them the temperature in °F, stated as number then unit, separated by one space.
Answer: 60 °F
